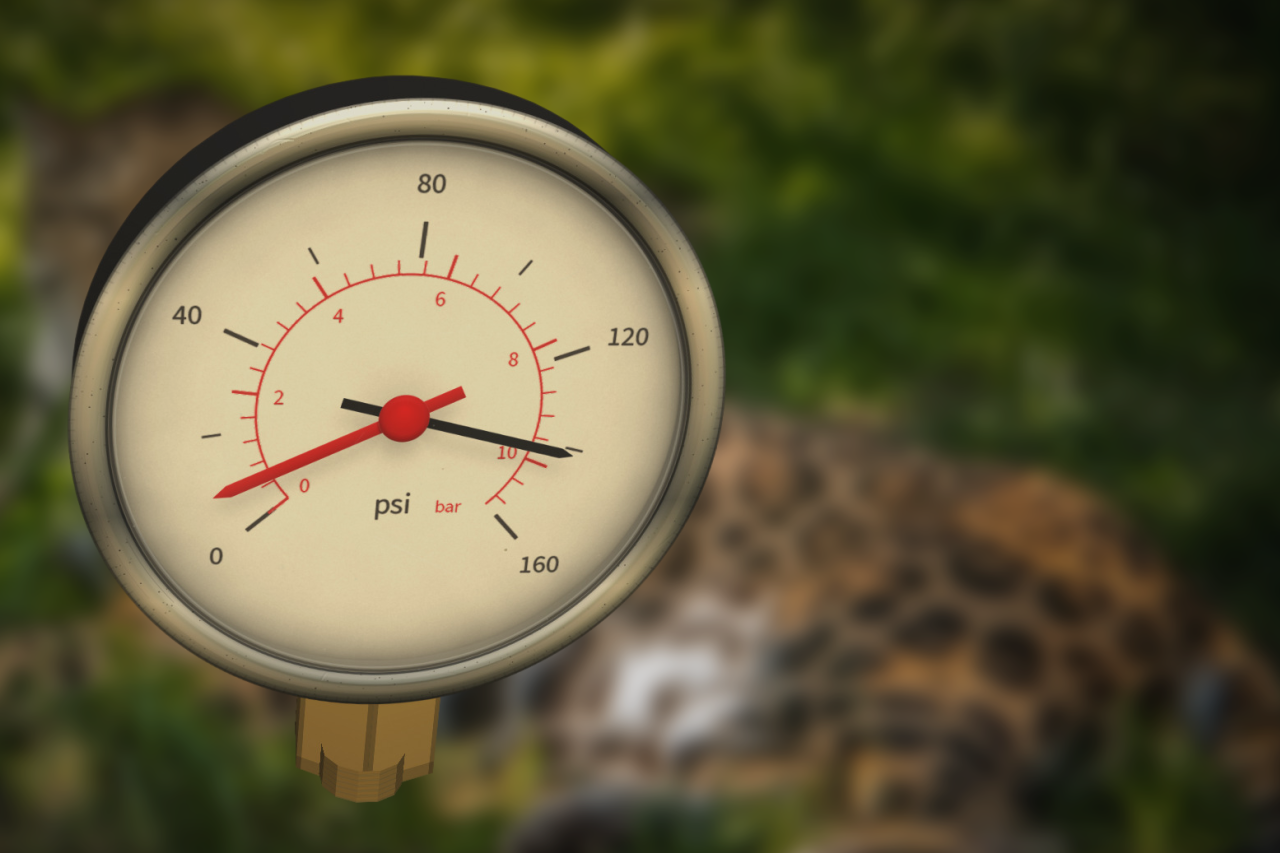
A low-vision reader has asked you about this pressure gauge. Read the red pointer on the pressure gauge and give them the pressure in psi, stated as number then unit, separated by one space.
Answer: 10 psi
